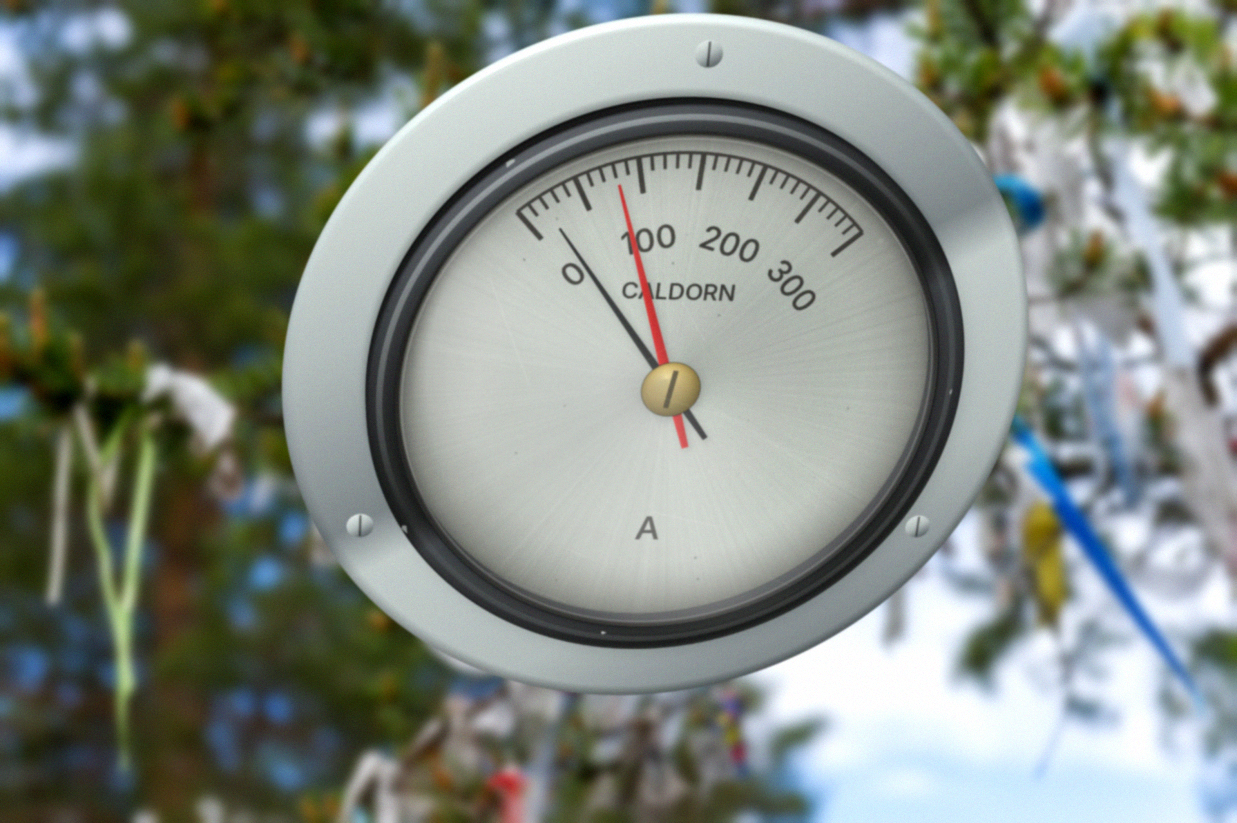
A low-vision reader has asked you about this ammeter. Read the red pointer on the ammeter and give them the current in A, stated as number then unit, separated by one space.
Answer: 80 A
